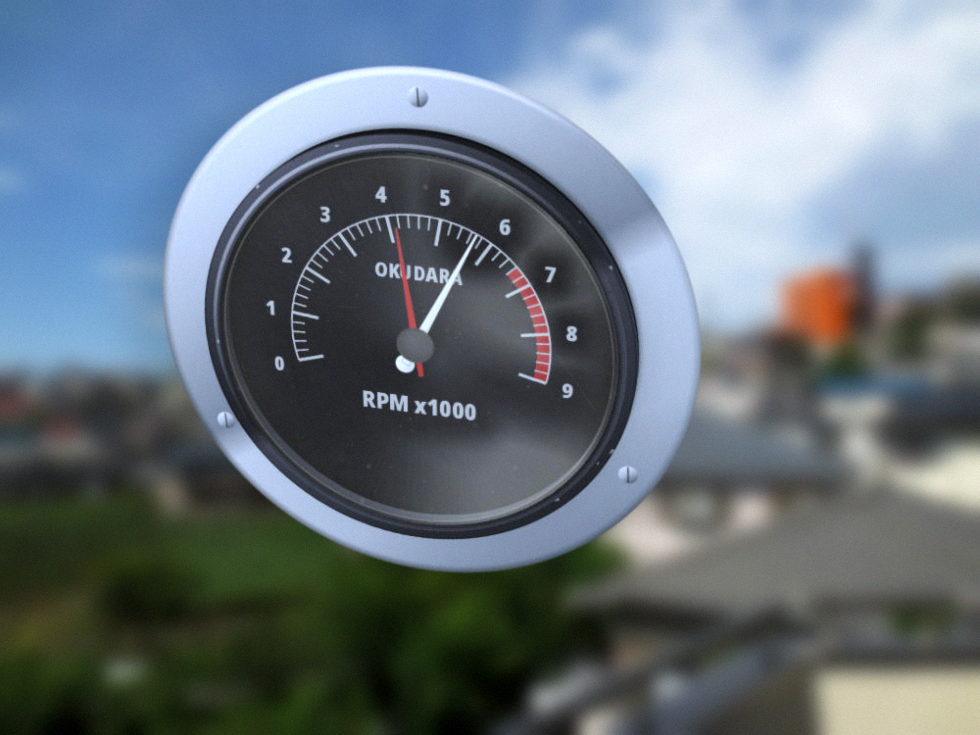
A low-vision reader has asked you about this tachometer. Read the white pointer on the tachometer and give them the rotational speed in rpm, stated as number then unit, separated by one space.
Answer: 5700 rpm
